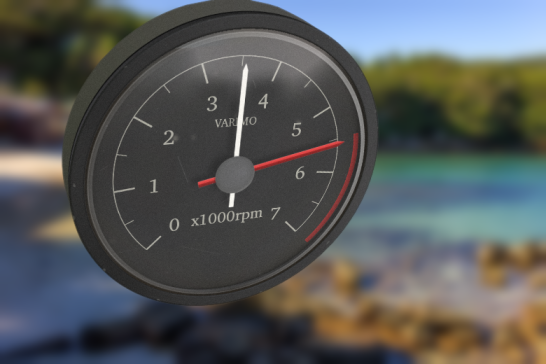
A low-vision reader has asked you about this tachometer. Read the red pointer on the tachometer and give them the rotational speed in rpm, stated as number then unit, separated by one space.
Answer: 5500 rpm
